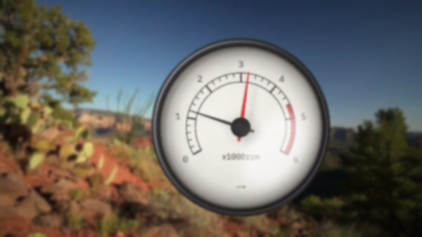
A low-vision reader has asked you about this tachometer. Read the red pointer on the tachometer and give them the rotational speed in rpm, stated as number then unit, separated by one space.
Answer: 3200 rpm
